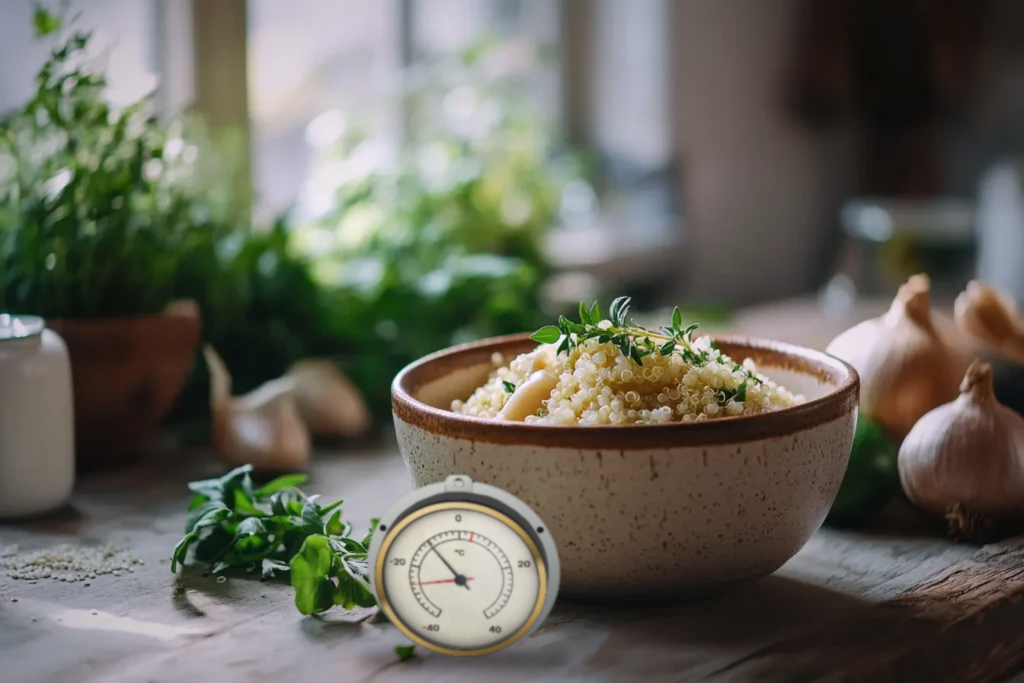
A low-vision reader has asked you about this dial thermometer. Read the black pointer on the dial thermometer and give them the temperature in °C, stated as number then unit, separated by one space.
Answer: -10 °C
